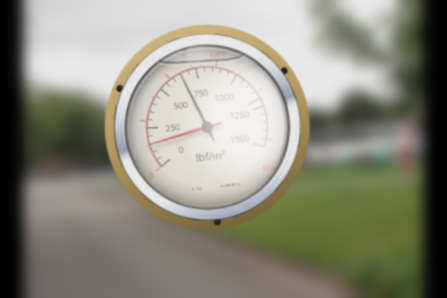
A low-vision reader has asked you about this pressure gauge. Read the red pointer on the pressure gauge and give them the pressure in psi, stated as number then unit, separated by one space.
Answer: 150 psi
